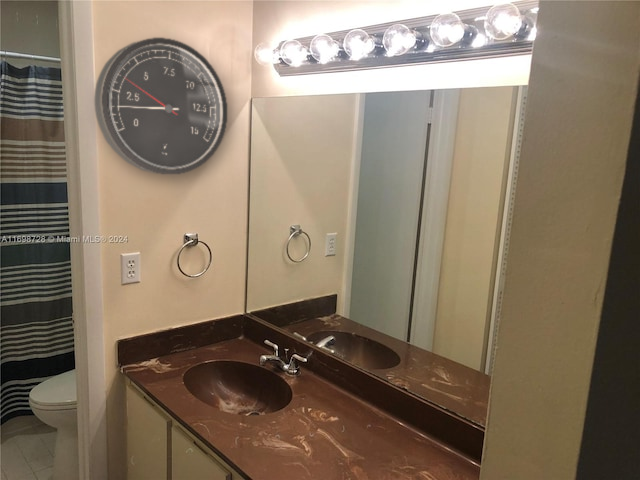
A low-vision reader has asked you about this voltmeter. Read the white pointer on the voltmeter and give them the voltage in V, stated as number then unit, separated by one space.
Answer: 1.5 V
